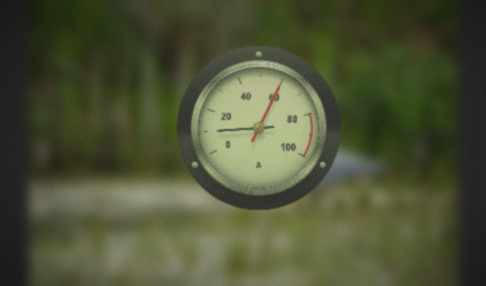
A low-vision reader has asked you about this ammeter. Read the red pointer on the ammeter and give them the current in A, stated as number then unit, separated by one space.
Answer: 60 A
